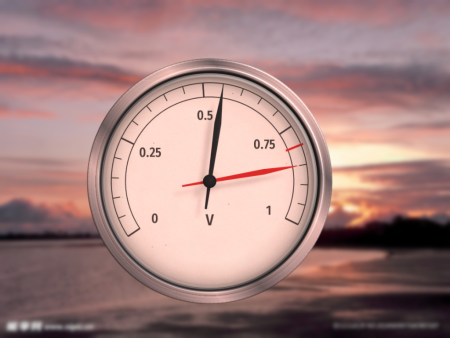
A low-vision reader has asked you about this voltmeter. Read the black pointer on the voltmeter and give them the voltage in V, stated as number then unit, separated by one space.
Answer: 0.55 V
